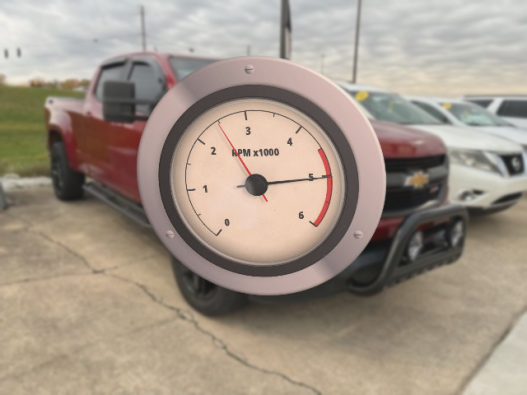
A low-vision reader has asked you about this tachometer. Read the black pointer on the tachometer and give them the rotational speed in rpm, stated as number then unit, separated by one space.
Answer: 5000 rpm
